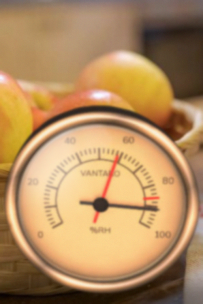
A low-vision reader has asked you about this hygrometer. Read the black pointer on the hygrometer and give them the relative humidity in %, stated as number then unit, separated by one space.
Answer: 90 %
